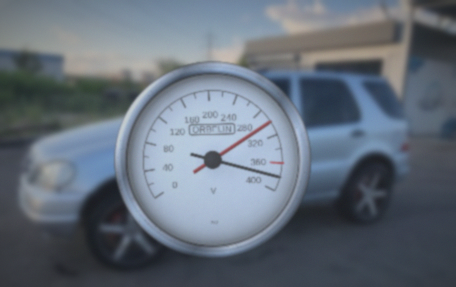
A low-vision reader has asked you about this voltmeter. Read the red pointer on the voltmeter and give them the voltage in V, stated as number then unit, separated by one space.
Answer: 300 V
